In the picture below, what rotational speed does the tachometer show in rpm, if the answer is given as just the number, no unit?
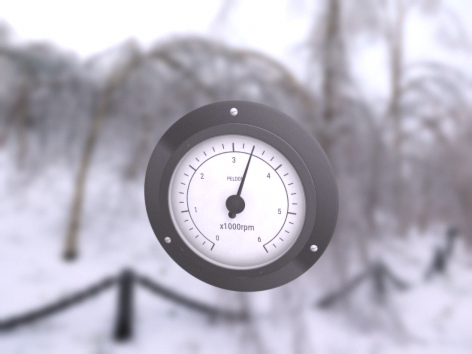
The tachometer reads 3400
